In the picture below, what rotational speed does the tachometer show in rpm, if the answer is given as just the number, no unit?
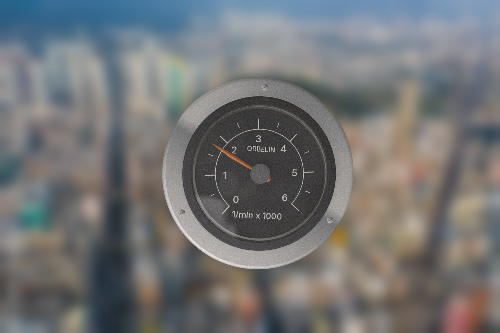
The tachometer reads 1750
